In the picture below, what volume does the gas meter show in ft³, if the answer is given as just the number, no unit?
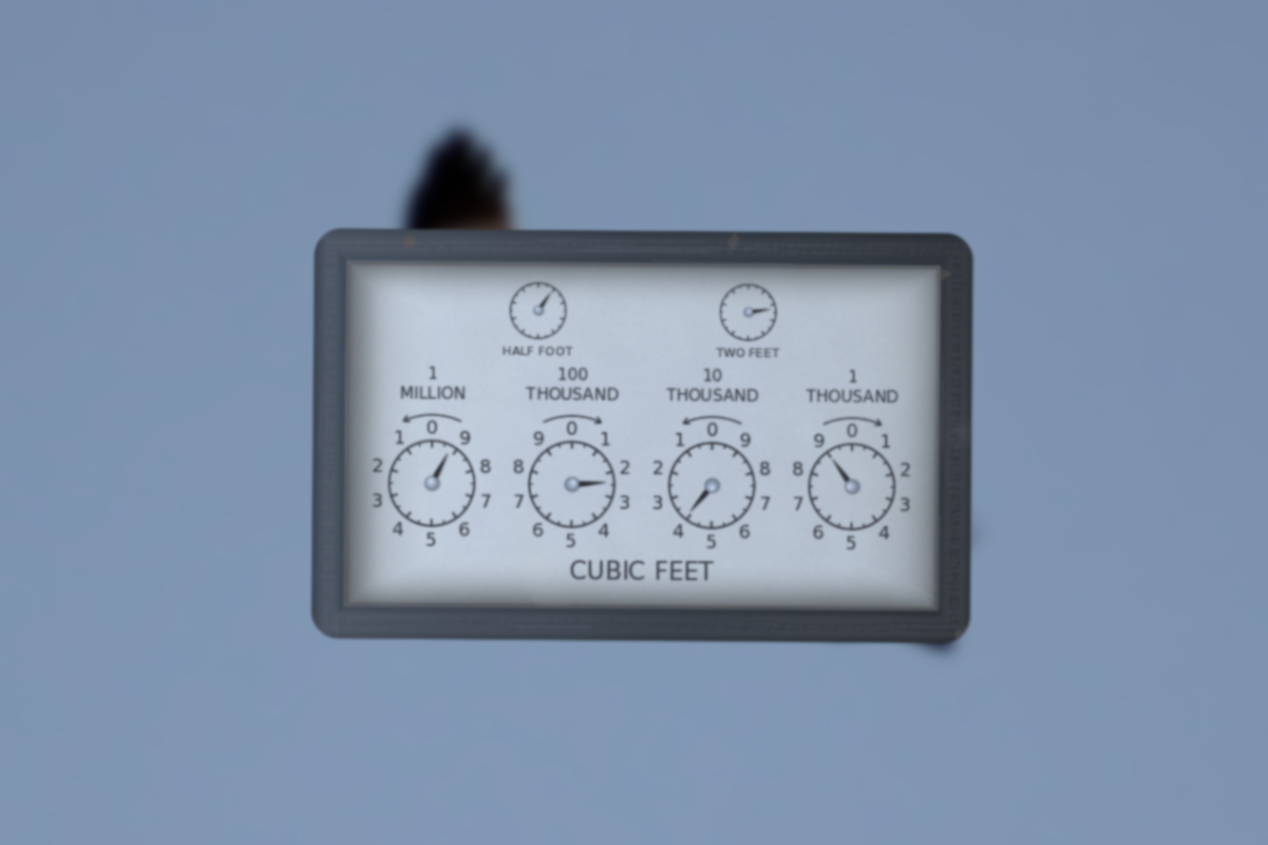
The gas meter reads 923900
